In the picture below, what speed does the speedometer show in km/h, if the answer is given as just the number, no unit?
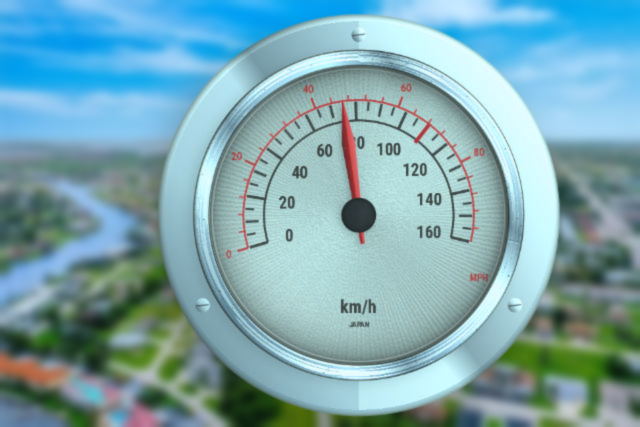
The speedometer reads 75
